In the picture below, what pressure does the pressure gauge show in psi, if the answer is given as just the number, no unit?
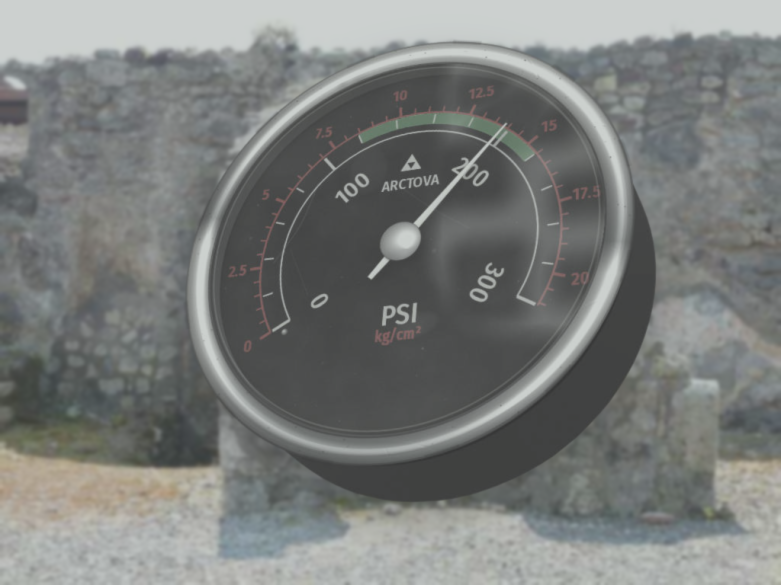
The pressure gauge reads 200
